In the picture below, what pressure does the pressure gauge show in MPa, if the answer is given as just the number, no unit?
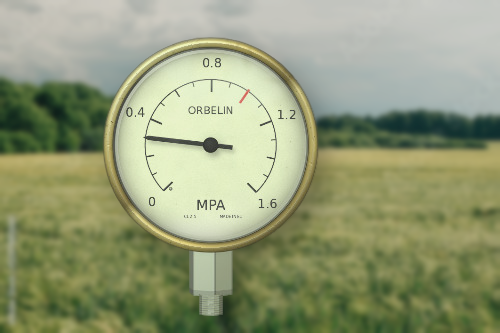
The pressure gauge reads 0.3
